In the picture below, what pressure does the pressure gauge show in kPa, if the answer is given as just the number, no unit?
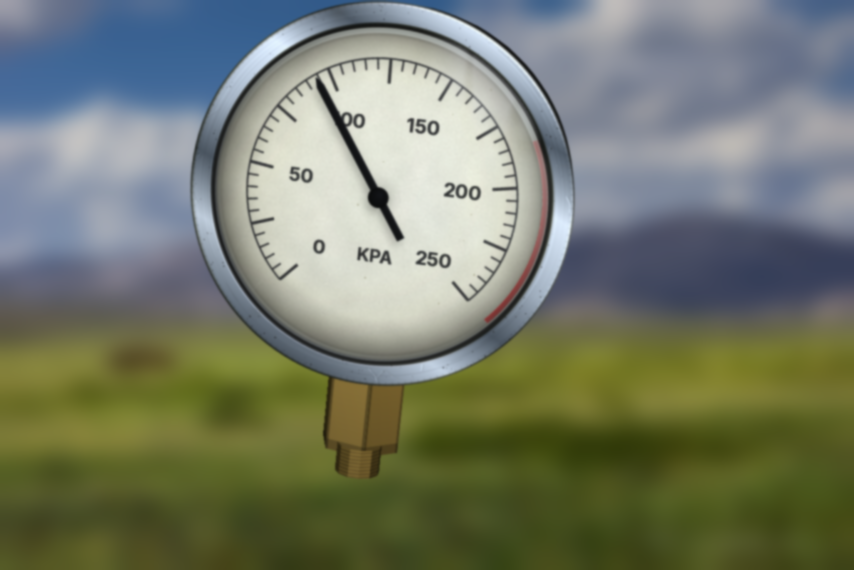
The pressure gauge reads 95
